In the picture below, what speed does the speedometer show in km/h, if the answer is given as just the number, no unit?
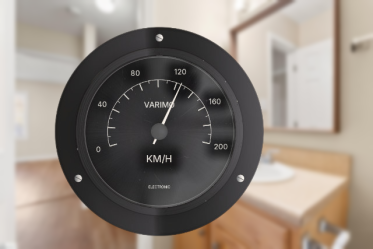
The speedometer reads 125
